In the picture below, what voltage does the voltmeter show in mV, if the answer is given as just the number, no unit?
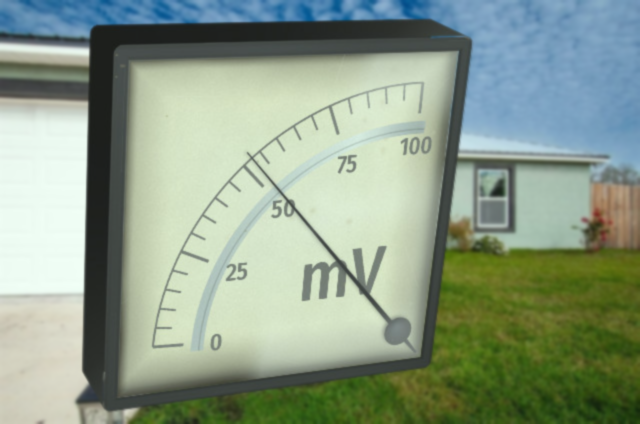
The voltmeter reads 52.5
